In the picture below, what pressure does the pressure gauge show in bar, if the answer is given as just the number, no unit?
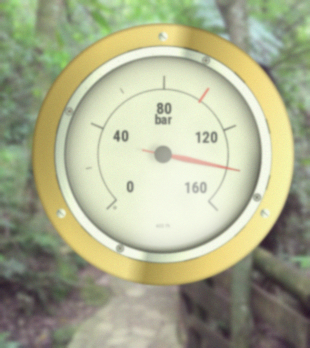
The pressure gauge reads 140
